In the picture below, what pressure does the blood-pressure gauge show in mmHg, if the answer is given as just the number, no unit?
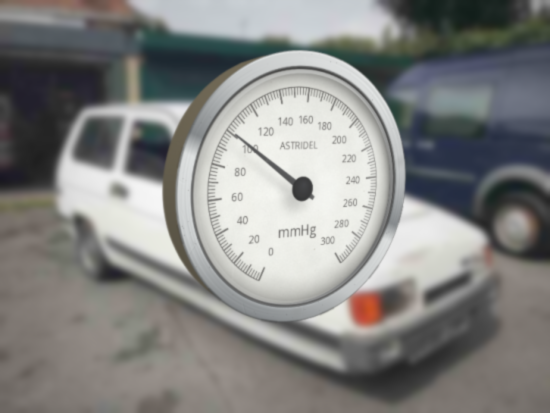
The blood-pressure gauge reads 100
